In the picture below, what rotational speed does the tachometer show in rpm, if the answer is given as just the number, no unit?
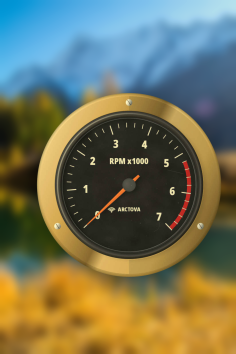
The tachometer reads 0
